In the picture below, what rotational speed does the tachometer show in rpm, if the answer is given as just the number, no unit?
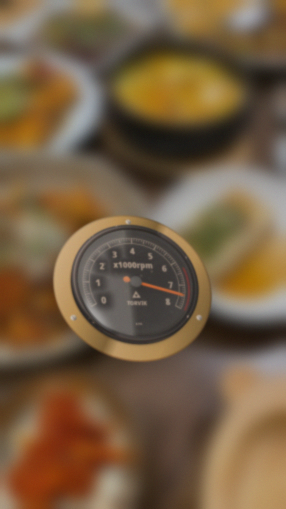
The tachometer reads 7500
